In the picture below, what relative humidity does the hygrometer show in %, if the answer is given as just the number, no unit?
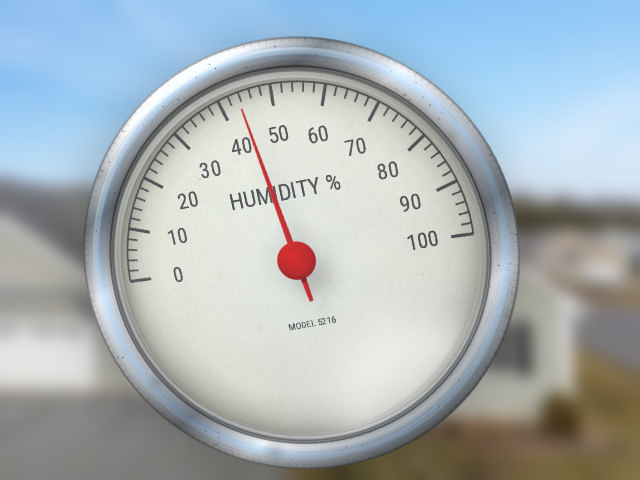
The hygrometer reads 44
